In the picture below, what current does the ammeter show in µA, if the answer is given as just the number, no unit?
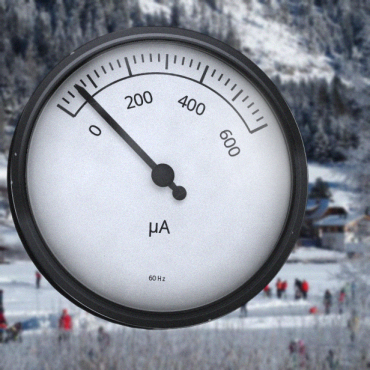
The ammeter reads 60
